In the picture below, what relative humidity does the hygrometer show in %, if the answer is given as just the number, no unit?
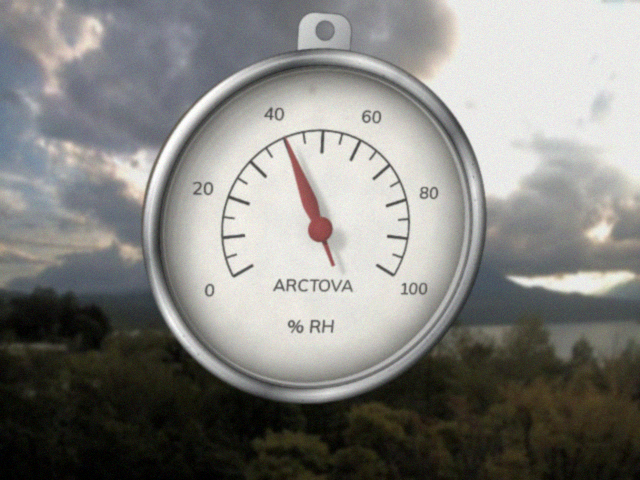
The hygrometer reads 40
